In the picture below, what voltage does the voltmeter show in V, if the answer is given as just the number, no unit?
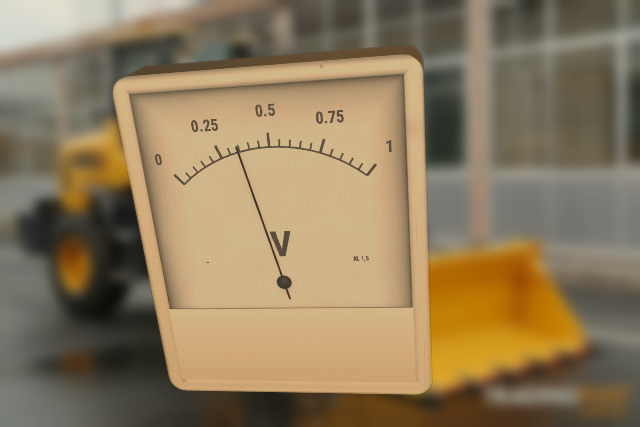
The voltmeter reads 0.35
